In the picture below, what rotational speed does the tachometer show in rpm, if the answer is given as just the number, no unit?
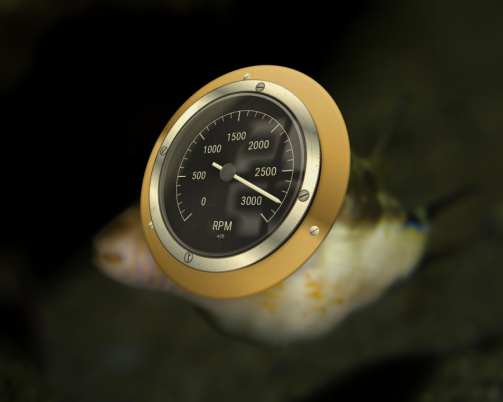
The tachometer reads 2800
